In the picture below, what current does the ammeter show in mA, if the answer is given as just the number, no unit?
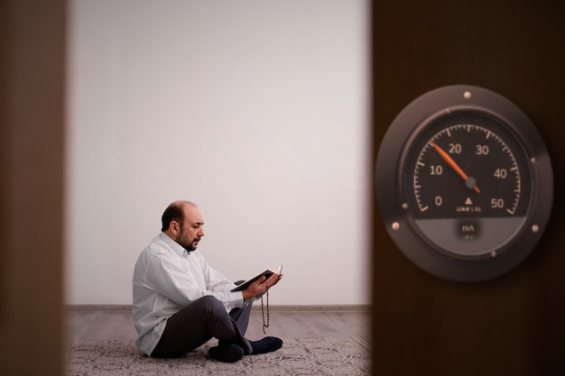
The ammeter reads 15
